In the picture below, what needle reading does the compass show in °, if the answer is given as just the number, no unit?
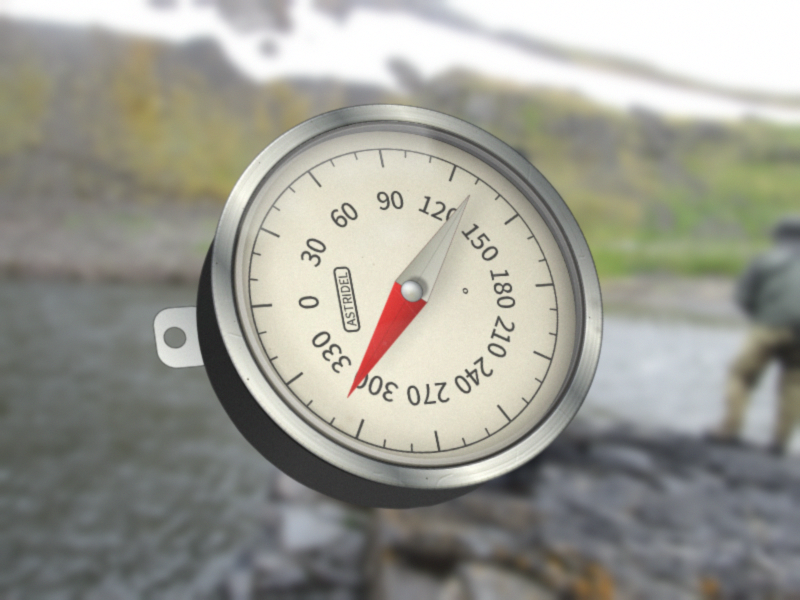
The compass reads 310
